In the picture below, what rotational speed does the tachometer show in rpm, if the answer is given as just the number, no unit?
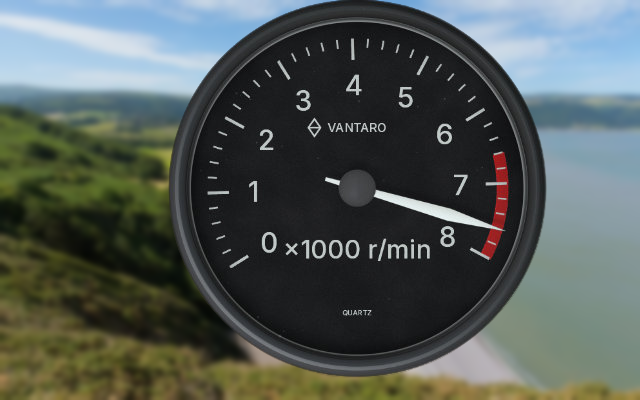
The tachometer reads 7600
